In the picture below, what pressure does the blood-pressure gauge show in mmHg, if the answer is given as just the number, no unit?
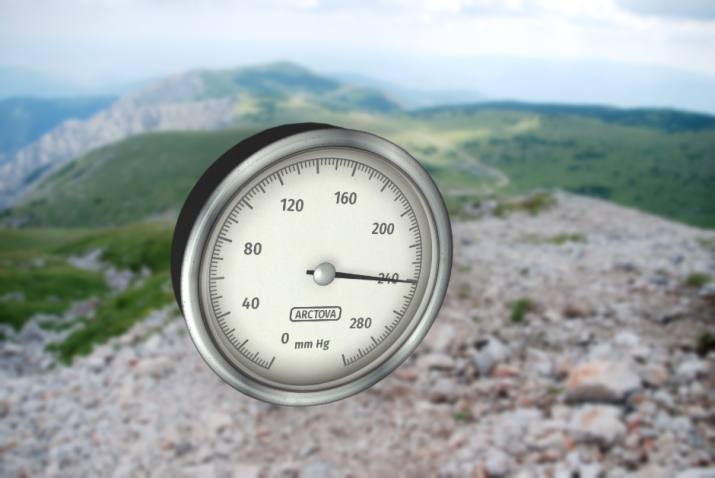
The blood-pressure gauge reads 240
